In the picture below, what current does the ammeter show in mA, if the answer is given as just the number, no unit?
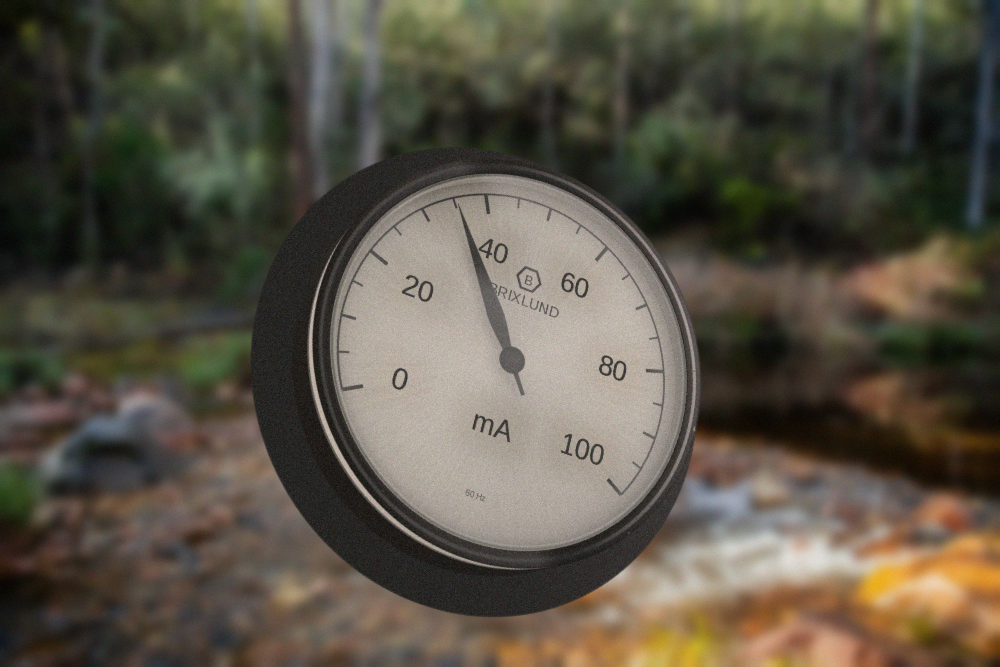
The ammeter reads 35
